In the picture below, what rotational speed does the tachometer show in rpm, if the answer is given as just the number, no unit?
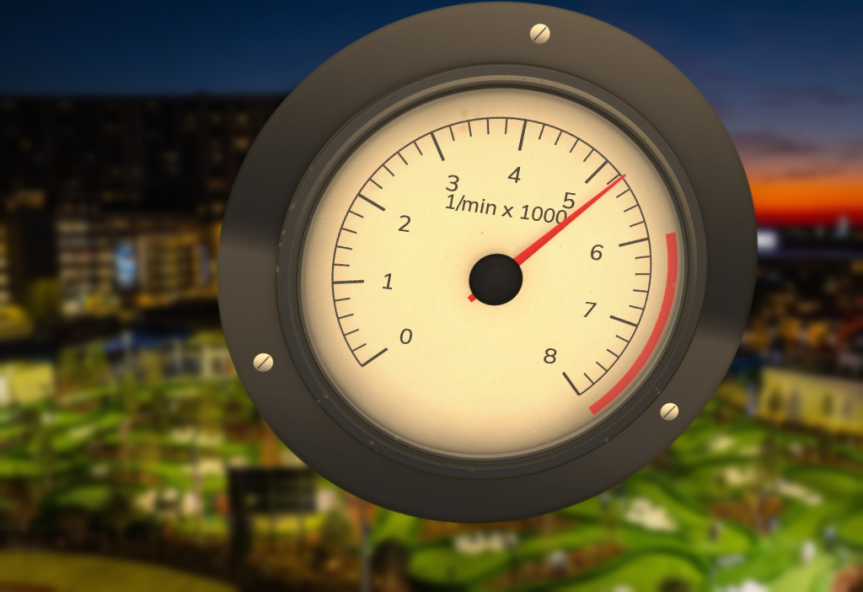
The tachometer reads 5200
